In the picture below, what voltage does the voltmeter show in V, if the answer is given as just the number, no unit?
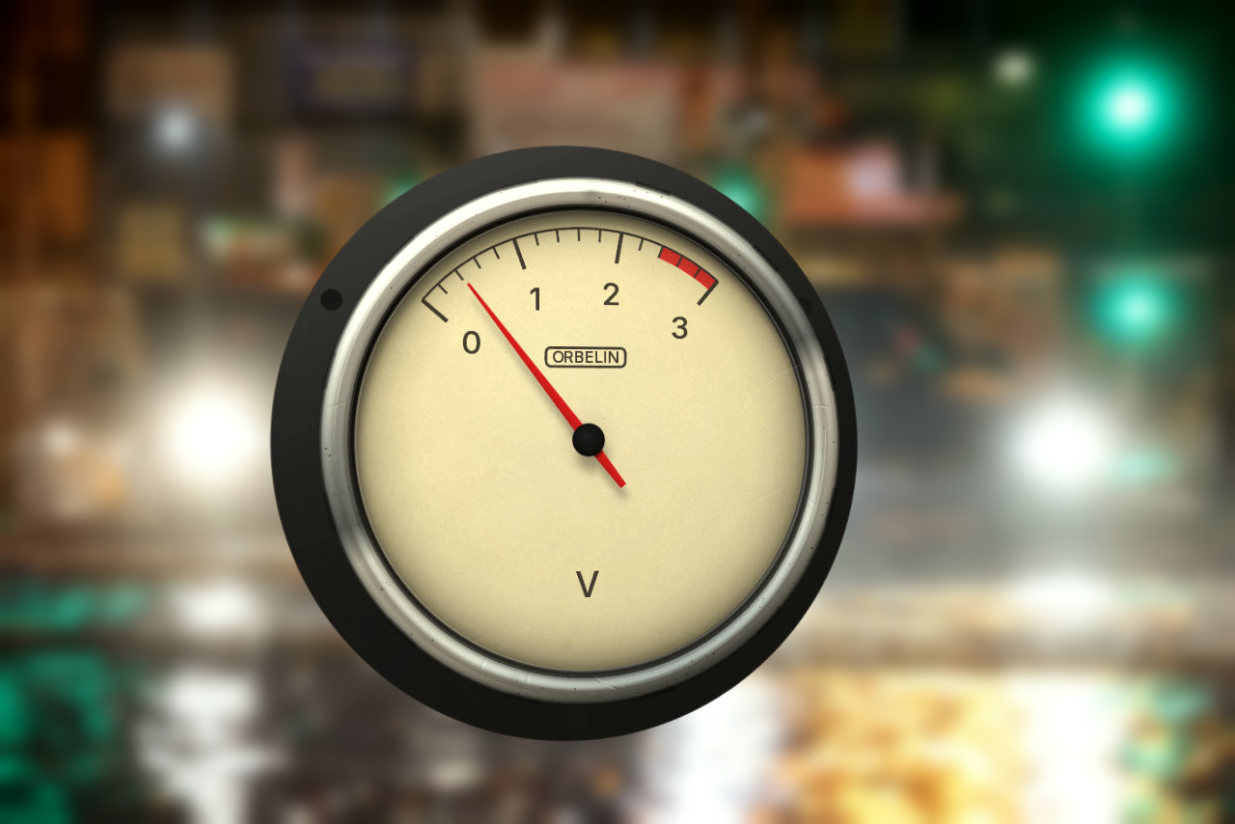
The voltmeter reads 0.4
